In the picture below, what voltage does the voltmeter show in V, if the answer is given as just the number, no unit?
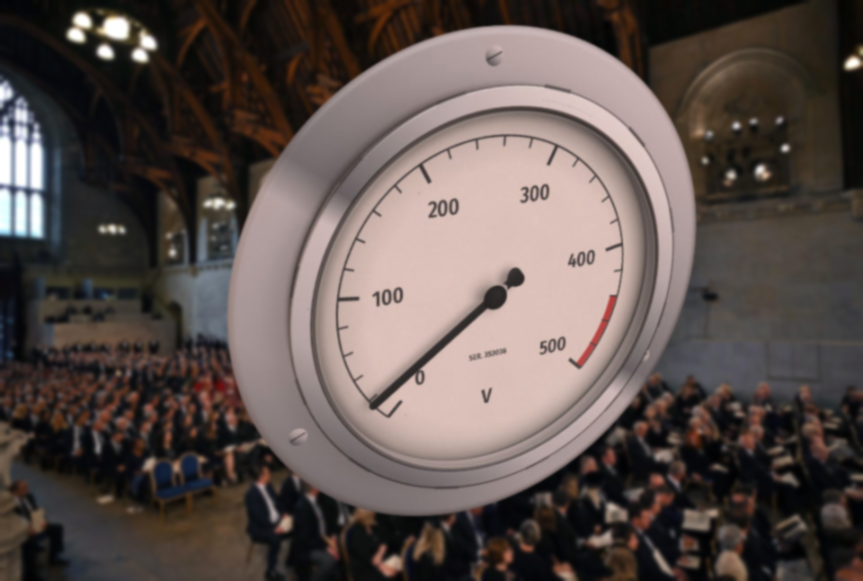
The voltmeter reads 20
